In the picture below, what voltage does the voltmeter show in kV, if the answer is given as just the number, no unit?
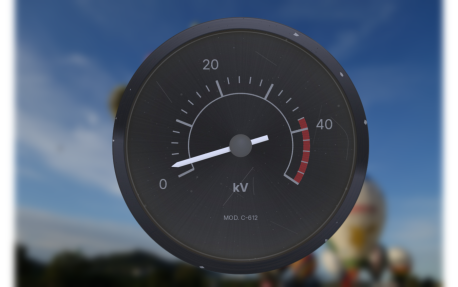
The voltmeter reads 2
